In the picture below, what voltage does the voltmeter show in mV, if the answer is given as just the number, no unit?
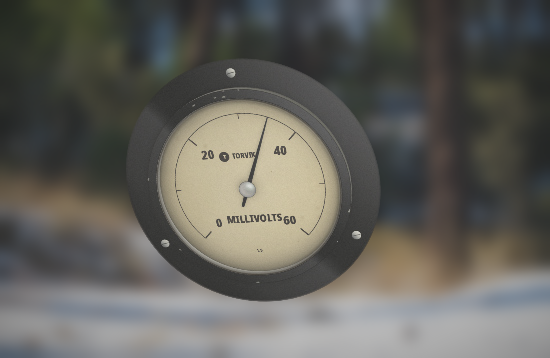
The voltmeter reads 35
